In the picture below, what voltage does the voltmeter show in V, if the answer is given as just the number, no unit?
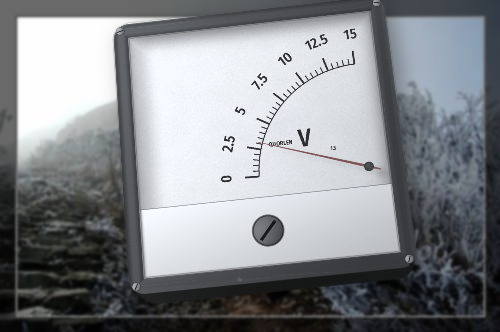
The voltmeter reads 3
